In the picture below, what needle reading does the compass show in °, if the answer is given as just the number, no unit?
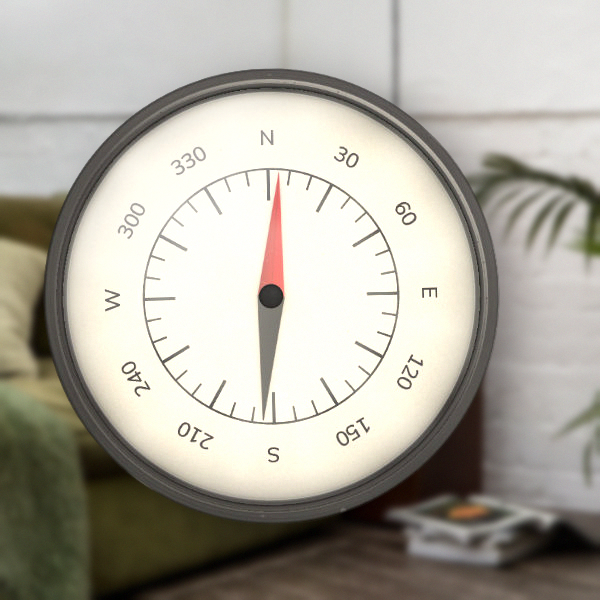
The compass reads 5
